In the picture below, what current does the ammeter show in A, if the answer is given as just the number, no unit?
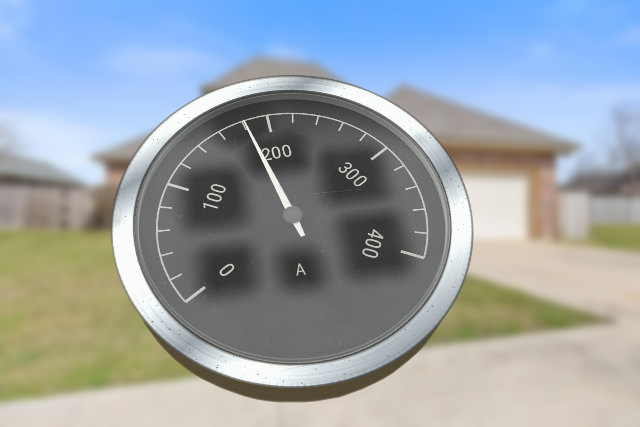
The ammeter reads 180
